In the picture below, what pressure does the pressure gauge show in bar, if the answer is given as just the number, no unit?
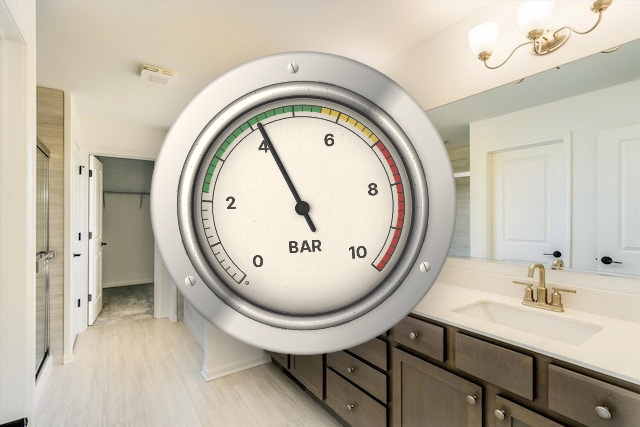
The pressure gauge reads 4.2
